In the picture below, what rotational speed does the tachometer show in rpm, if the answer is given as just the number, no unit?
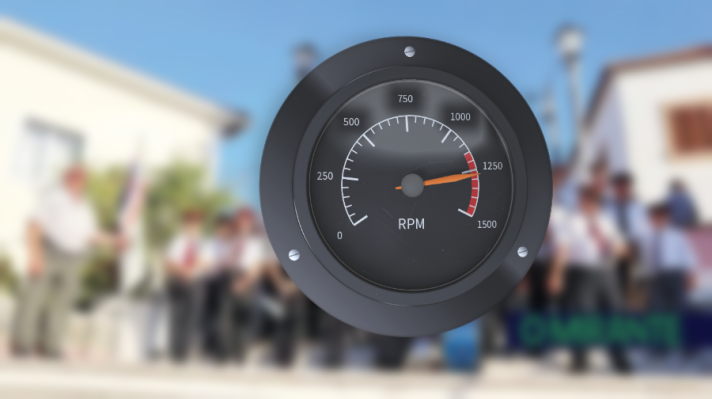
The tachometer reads 1275
